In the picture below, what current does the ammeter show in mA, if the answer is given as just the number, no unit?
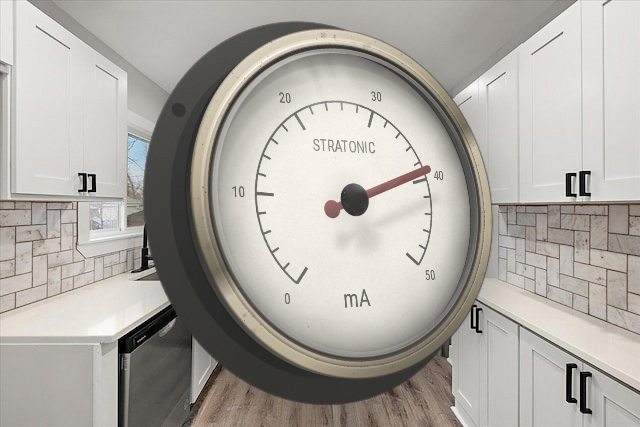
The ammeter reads 39
